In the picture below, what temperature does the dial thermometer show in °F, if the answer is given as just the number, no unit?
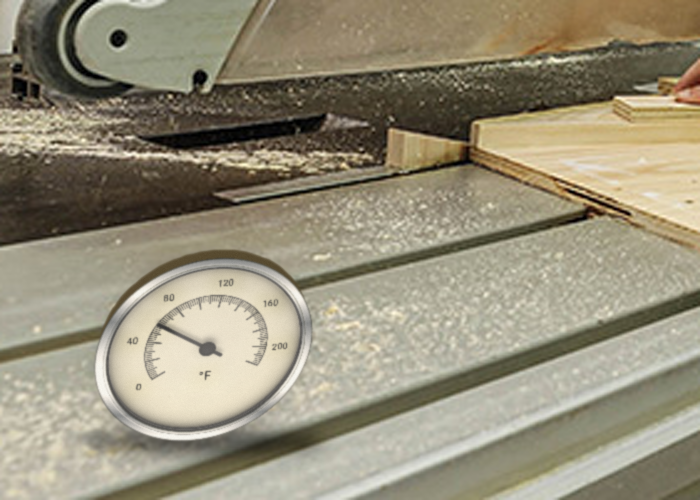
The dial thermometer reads 60
